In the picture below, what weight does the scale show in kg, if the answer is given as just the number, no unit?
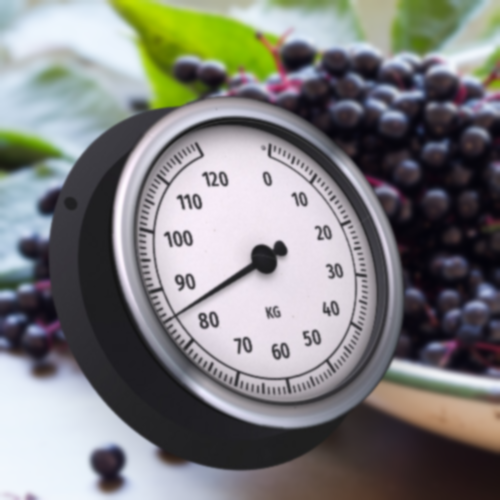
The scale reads 85
